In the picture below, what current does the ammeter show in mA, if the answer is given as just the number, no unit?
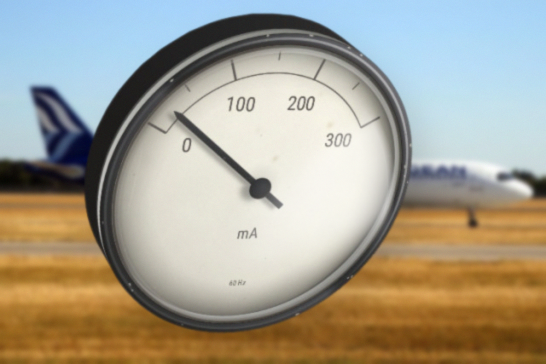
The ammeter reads 25
